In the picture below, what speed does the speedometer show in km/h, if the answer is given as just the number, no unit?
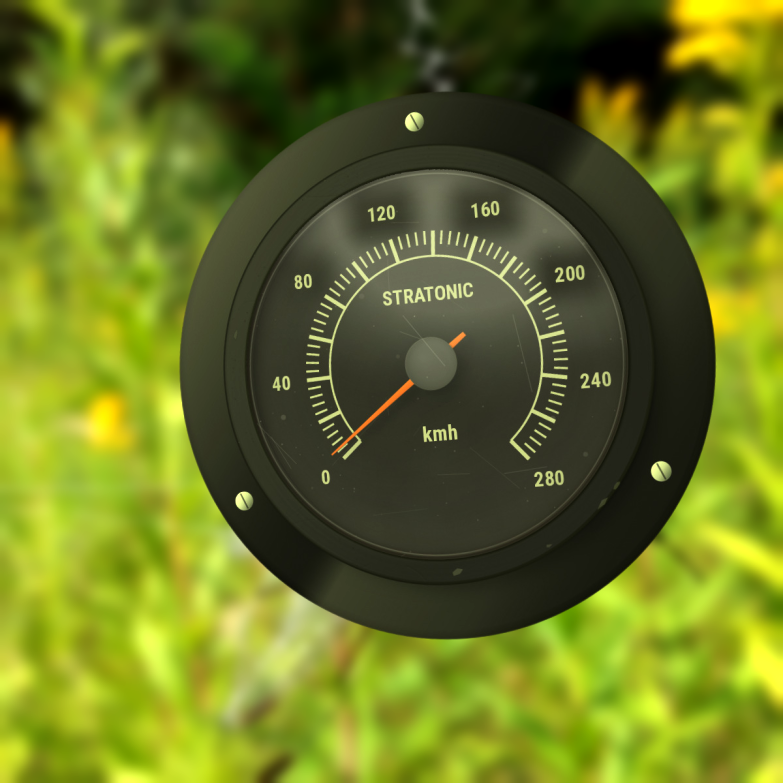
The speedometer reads 4
